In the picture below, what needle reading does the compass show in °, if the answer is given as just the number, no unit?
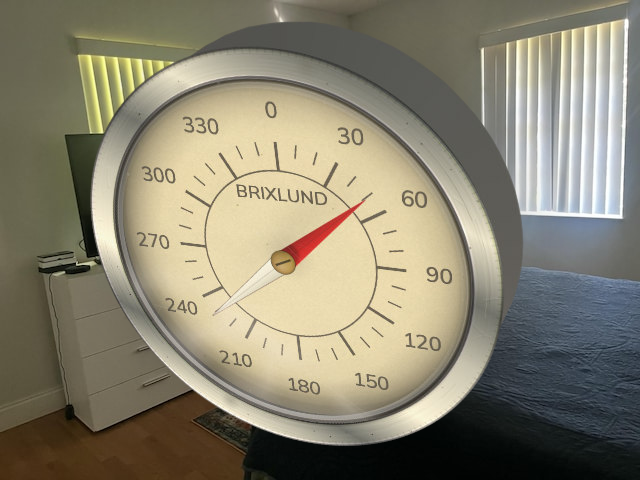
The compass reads 50
